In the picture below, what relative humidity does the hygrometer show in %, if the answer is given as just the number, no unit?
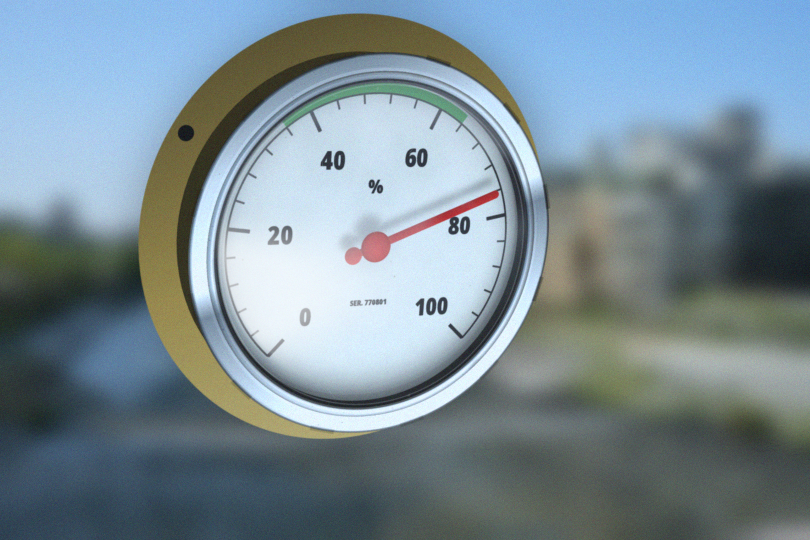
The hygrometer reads 76
